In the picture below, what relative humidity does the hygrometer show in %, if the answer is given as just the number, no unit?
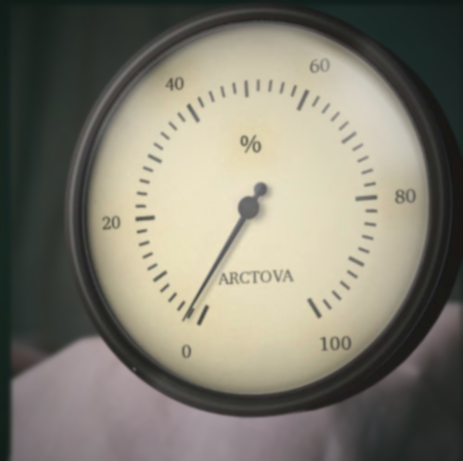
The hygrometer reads 2
